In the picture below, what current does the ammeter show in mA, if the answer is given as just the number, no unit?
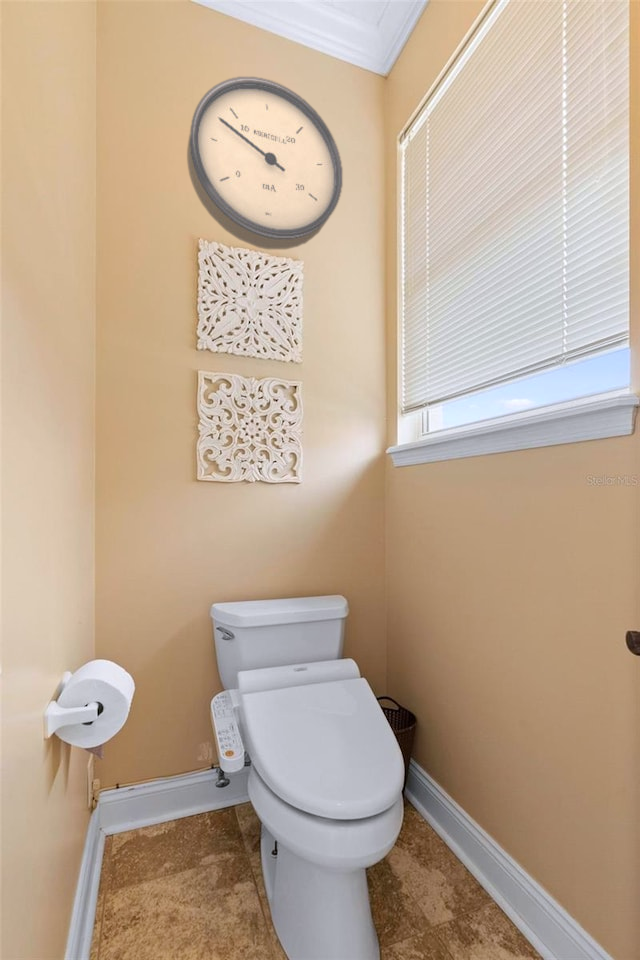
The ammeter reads 7.5
